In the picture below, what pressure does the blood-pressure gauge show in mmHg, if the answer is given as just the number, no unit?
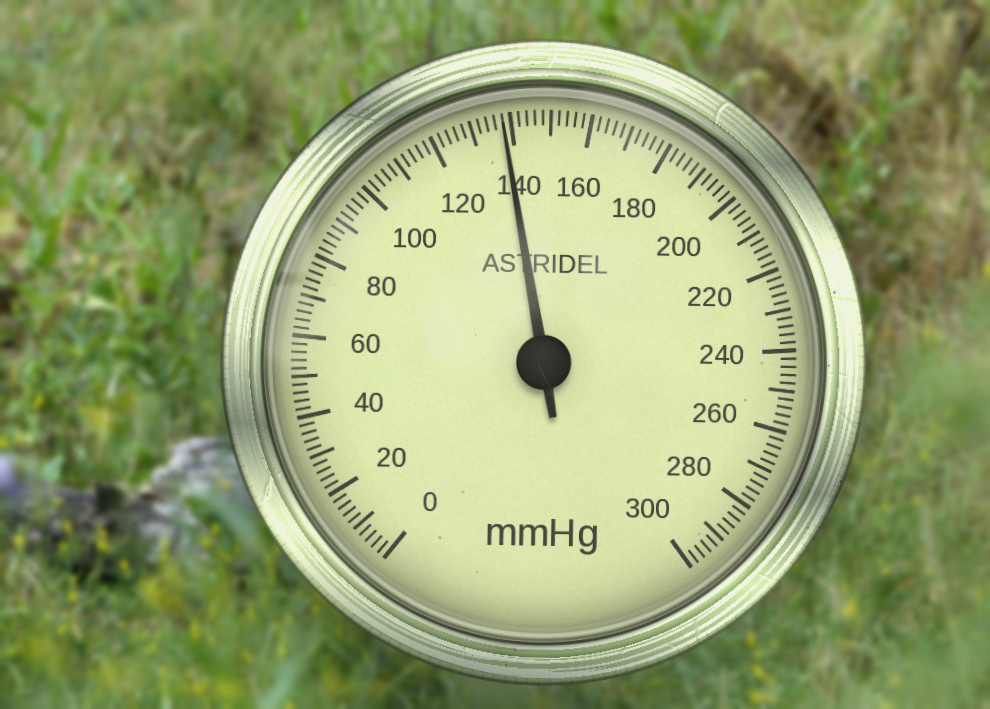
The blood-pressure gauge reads 138
